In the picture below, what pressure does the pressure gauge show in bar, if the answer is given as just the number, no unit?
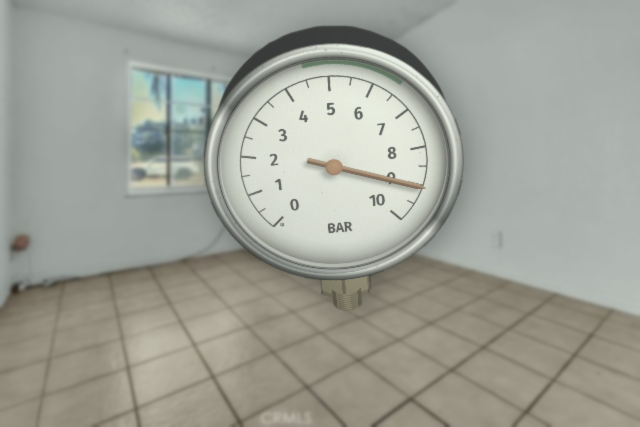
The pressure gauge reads 9
